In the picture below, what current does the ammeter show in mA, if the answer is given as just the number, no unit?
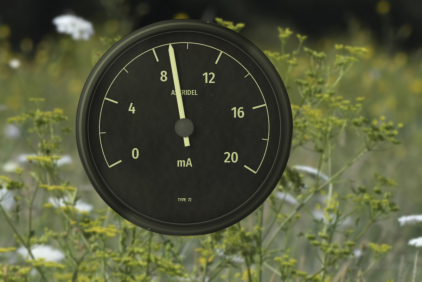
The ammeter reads 9
